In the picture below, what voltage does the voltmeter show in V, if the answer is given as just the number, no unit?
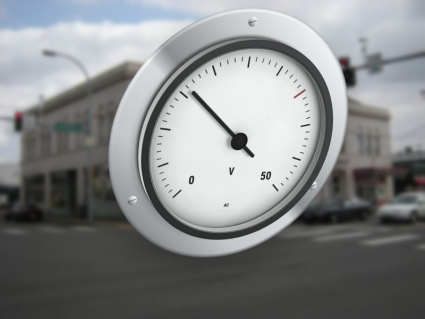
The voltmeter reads 16
